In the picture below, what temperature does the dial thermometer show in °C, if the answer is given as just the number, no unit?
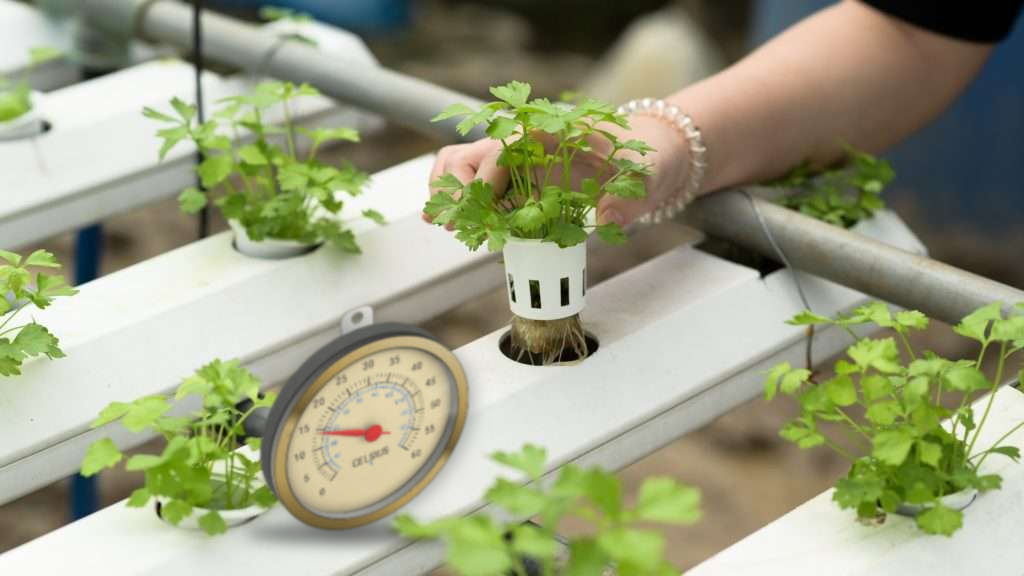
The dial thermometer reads 15
